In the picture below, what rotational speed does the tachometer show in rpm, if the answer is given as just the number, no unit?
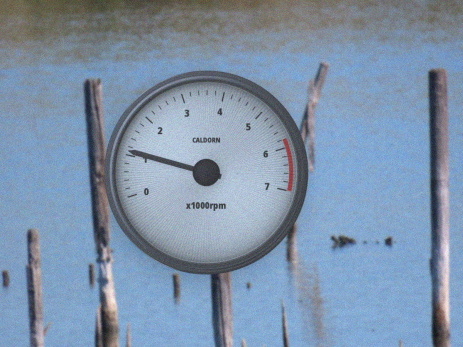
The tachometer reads 1100
